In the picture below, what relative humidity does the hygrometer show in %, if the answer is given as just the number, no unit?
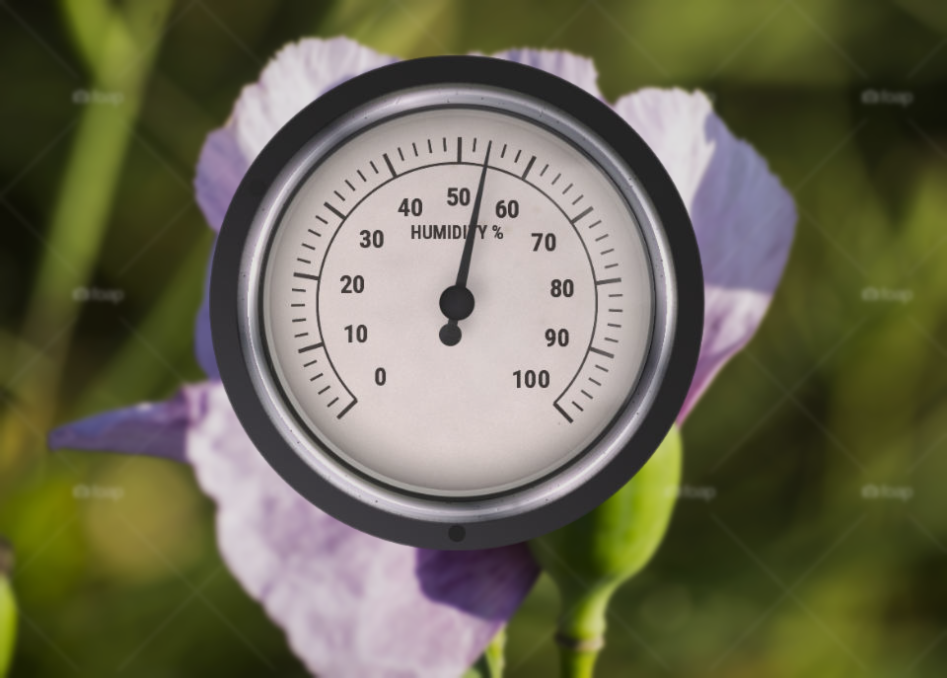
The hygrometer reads 54
